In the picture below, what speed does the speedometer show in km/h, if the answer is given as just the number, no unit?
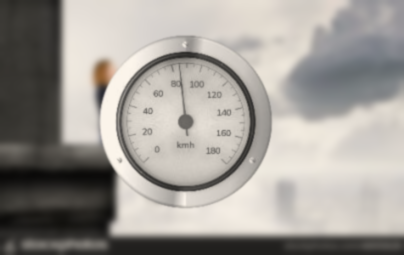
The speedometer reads 85
